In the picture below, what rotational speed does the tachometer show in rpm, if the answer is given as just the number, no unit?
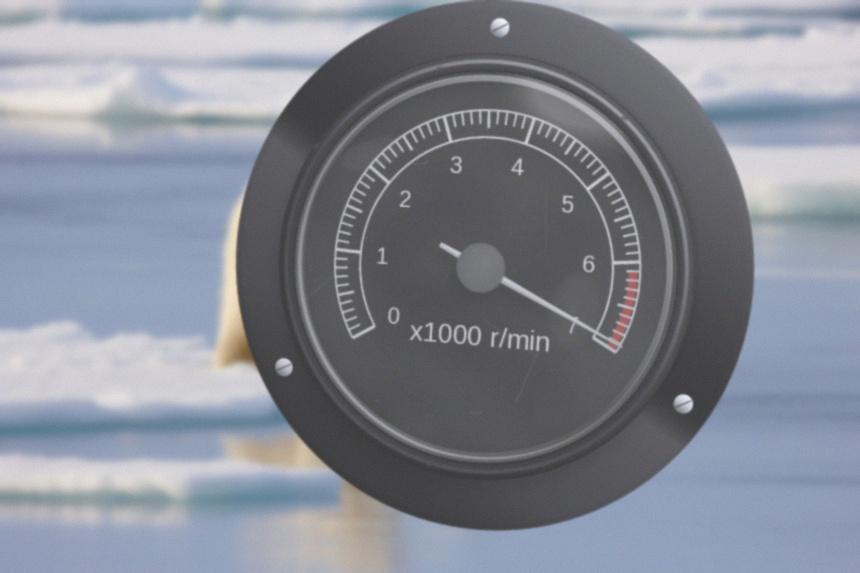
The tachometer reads 6900
